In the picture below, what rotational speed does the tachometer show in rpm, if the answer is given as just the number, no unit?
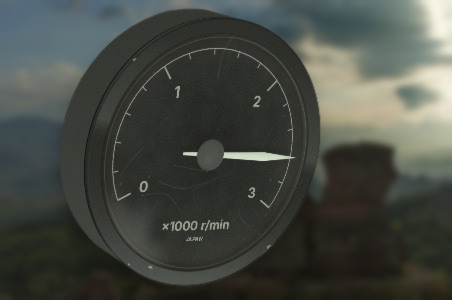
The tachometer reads 2600
